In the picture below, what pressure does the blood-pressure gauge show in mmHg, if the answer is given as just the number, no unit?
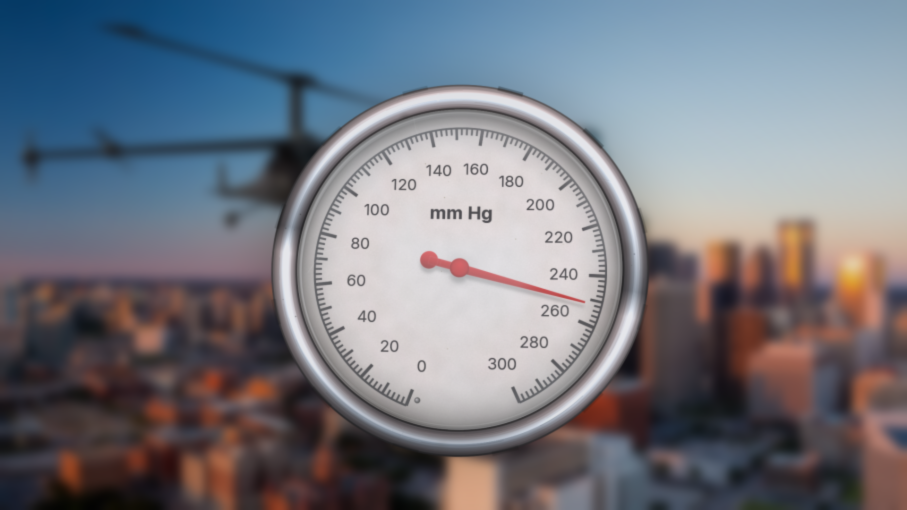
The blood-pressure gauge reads 252
